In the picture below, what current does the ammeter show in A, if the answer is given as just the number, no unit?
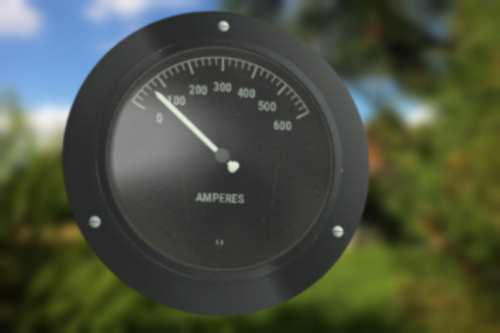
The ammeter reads 60
